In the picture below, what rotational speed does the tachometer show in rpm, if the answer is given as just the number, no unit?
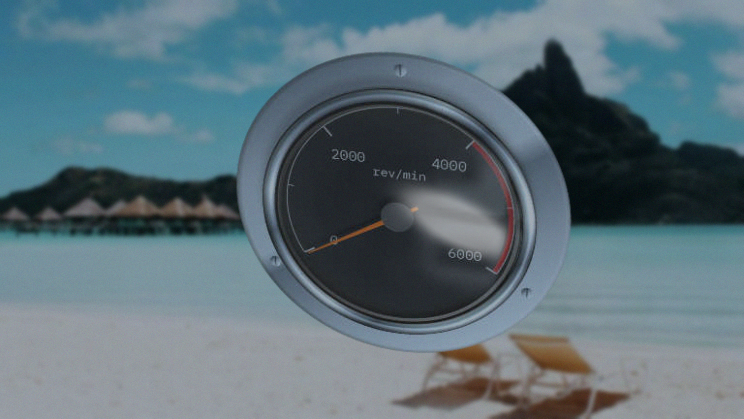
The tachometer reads 0
